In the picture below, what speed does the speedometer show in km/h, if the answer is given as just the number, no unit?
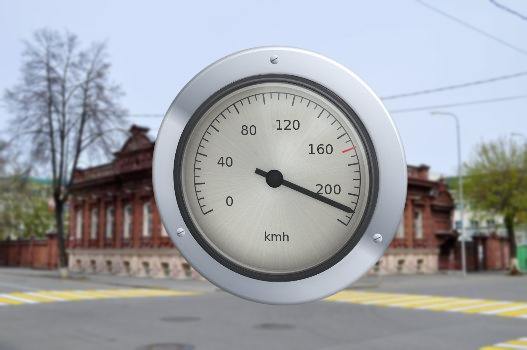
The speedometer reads 210
